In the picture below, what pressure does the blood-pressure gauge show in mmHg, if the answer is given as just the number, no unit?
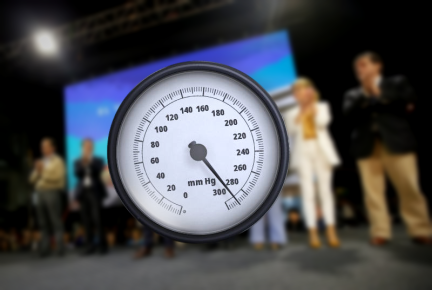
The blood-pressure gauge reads 290
